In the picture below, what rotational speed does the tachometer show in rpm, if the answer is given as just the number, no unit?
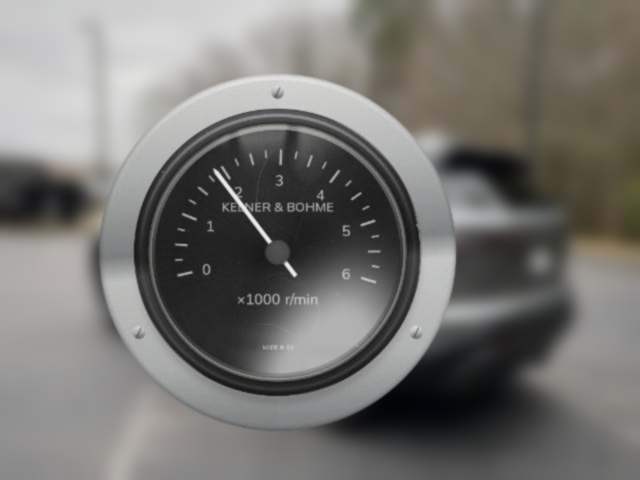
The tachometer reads 1875
